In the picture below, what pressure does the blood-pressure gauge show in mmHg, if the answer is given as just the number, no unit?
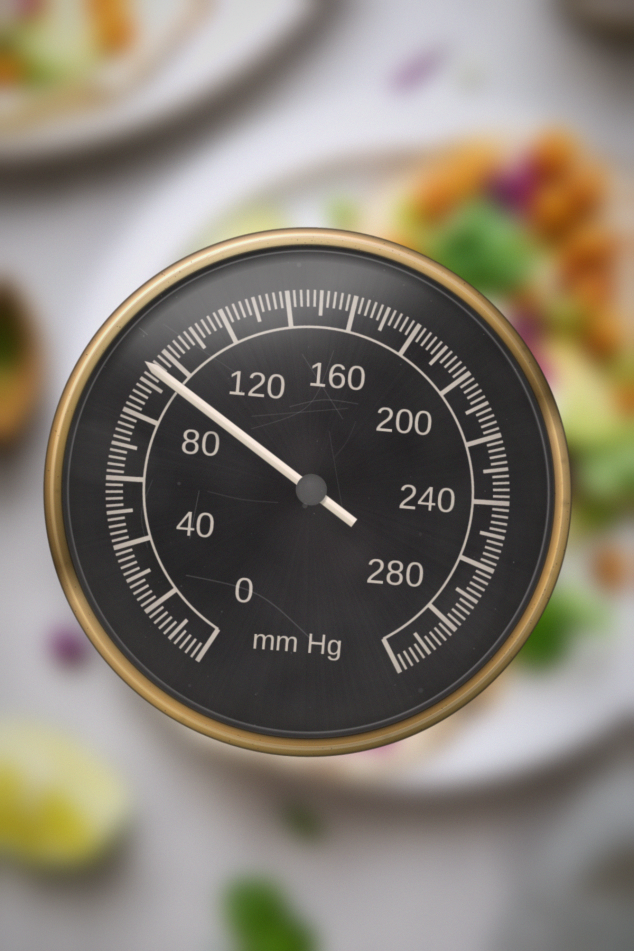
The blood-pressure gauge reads 94
